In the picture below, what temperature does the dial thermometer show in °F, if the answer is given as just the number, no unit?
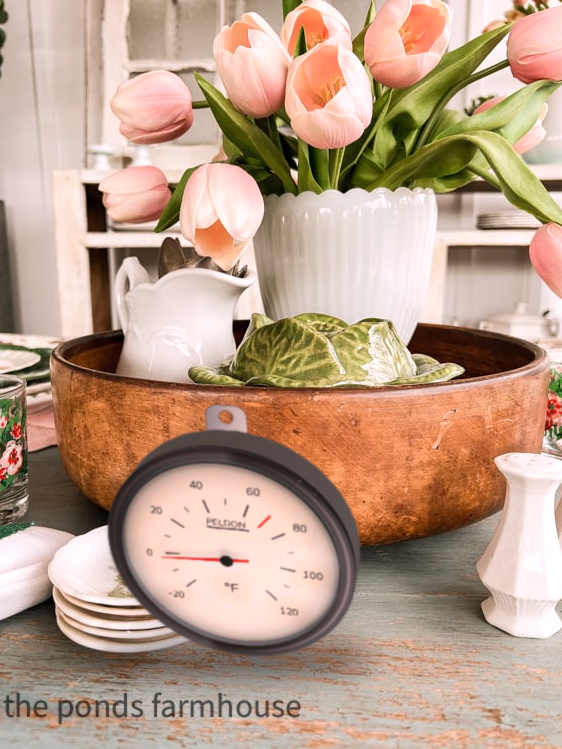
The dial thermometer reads 0
